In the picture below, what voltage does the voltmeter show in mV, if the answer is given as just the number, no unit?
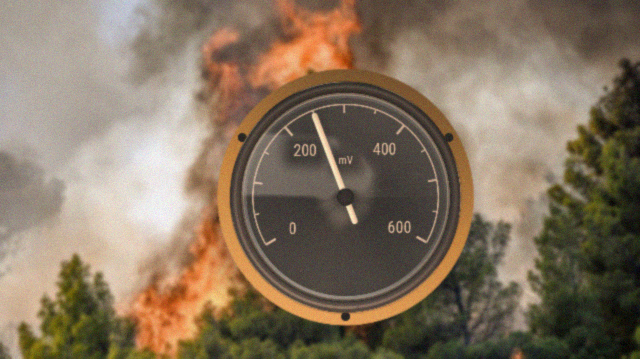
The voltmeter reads 250
